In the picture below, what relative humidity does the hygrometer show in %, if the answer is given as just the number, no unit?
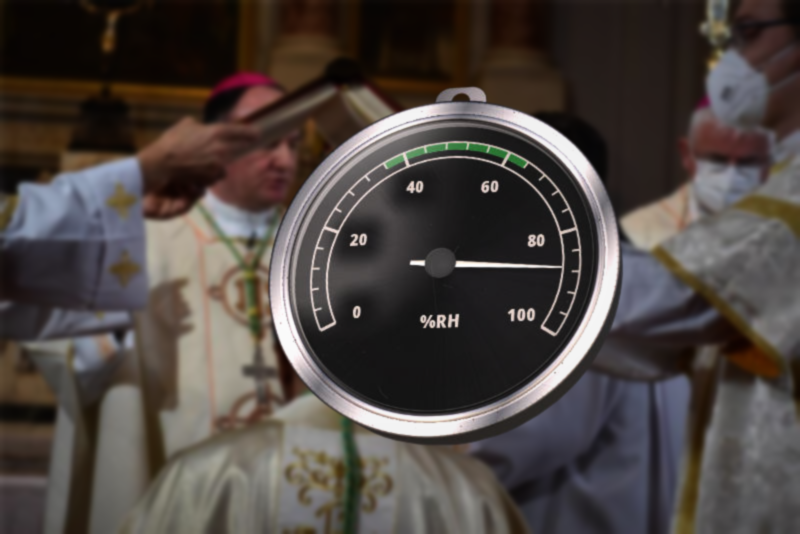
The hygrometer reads 88
